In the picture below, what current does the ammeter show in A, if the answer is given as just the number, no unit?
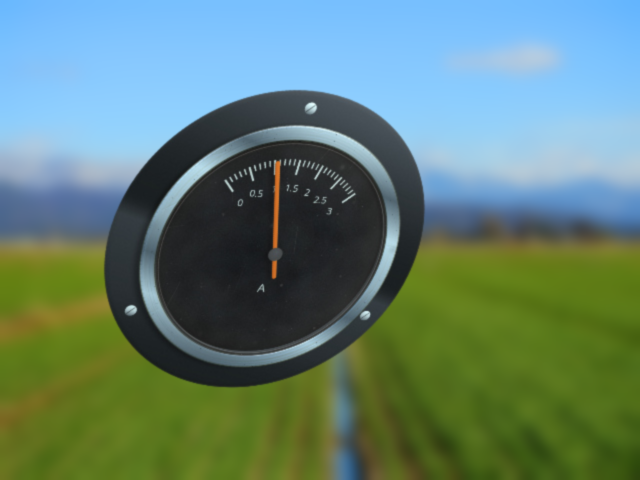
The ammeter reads 1
